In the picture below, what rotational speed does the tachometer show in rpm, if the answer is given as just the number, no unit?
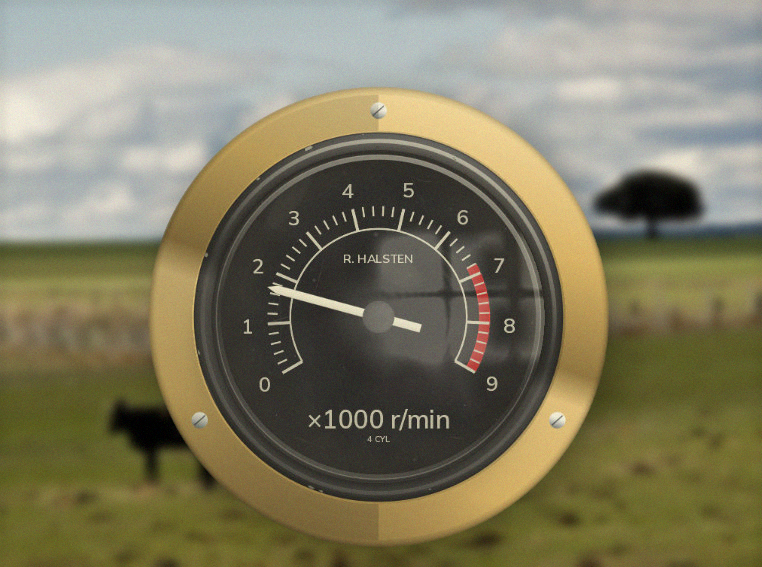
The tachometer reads 1700
